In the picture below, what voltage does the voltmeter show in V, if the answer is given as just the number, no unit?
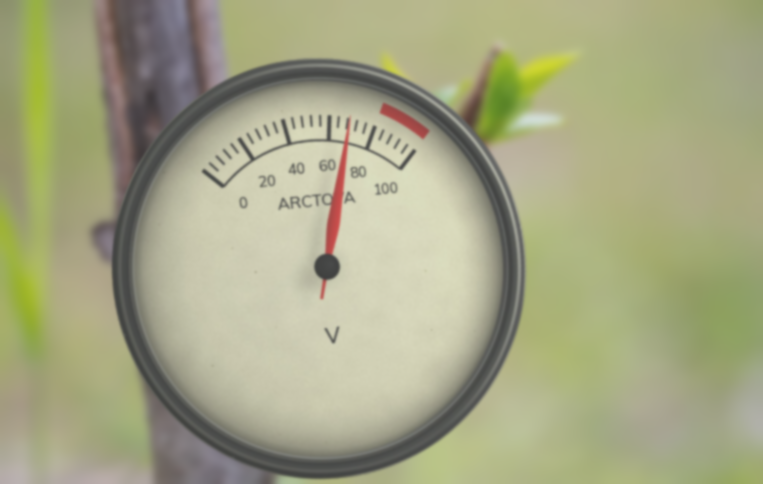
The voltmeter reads 68
